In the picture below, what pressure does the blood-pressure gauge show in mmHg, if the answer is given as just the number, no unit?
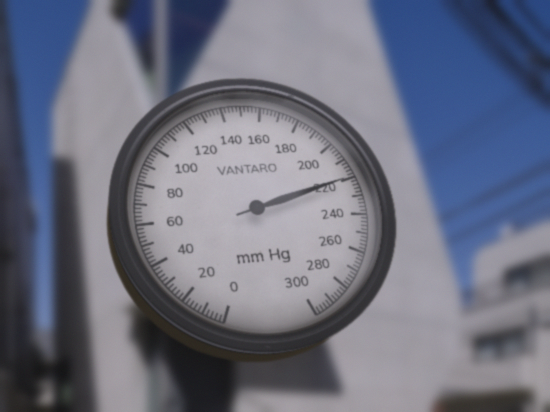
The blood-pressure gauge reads 220
